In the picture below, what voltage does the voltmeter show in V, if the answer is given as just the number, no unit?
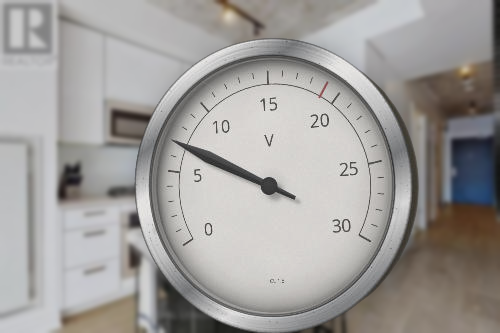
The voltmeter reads 7
